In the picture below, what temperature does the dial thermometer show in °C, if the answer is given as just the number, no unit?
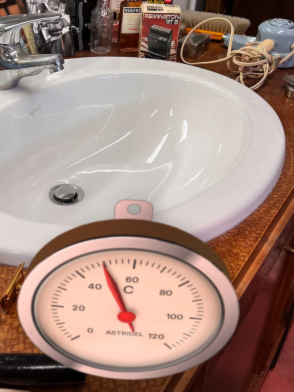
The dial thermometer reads 50
